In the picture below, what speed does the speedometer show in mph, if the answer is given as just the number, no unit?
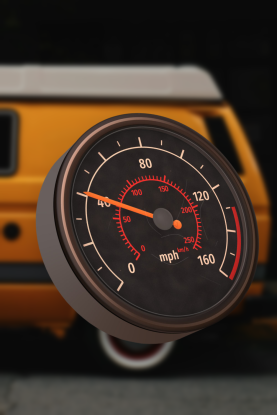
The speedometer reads 40
